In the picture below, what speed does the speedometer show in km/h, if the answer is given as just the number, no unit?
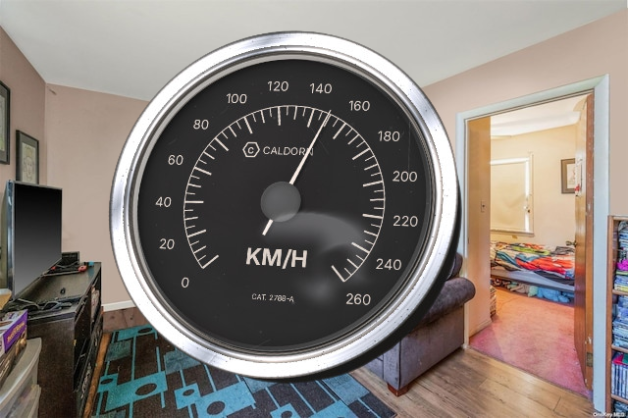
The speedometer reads 150
